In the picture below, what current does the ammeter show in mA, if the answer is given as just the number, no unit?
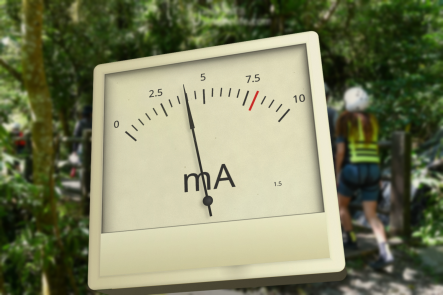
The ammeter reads 4
